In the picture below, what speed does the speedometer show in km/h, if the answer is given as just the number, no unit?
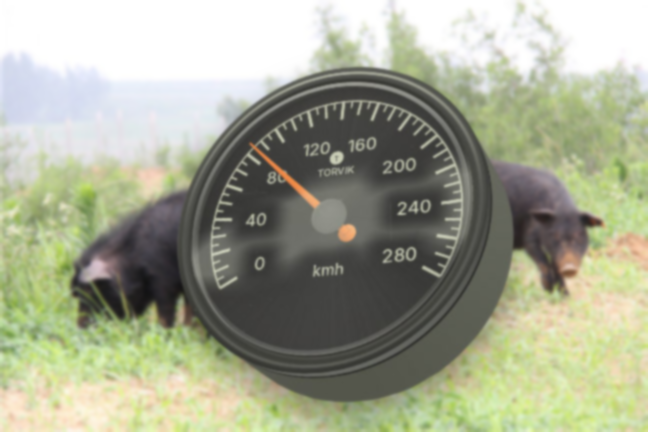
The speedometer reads 85
